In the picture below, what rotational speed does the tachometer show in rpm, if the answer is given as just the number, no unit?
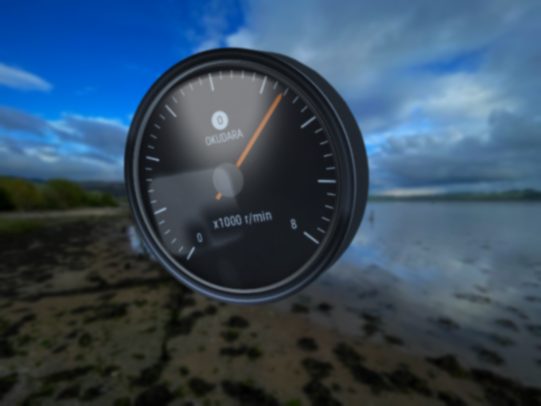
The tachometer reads 5400
